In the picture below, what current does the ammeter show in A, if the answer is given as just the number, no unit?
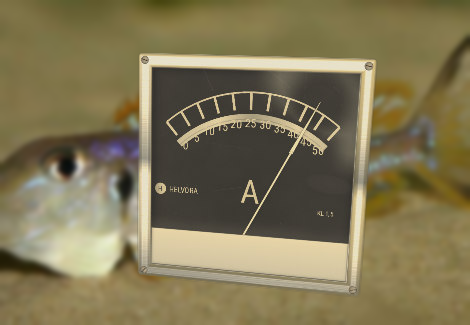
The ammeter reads 42.5
